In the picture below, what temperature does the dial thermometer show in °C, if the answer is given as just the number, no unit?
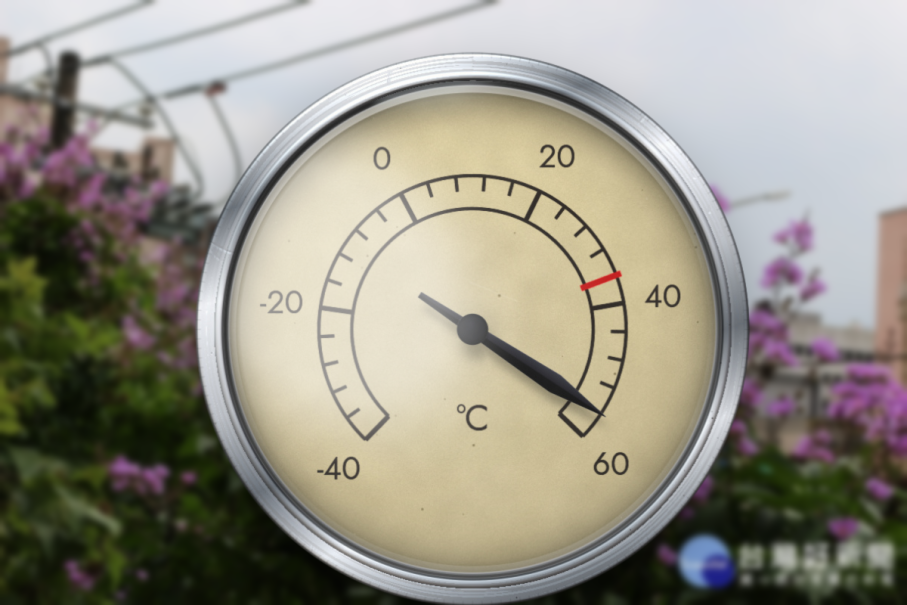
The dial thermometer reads 56
